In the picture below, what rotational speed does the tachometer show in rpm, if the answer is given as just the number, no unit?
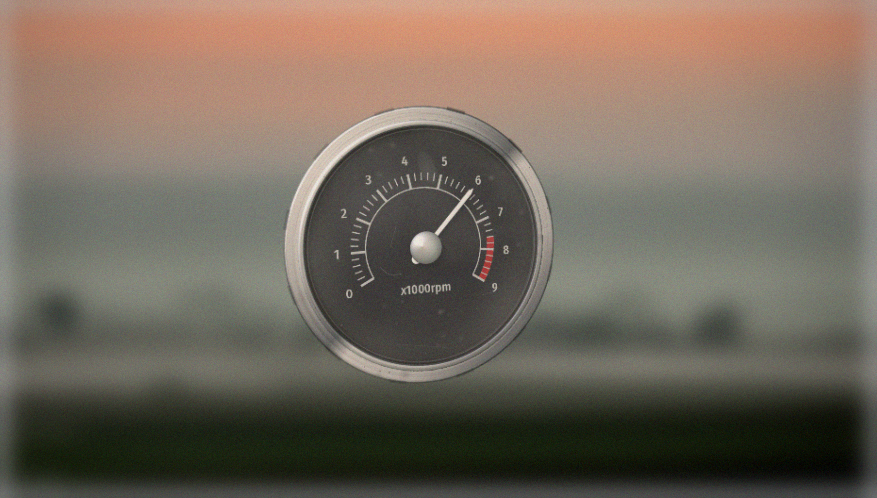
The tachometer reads 6000
